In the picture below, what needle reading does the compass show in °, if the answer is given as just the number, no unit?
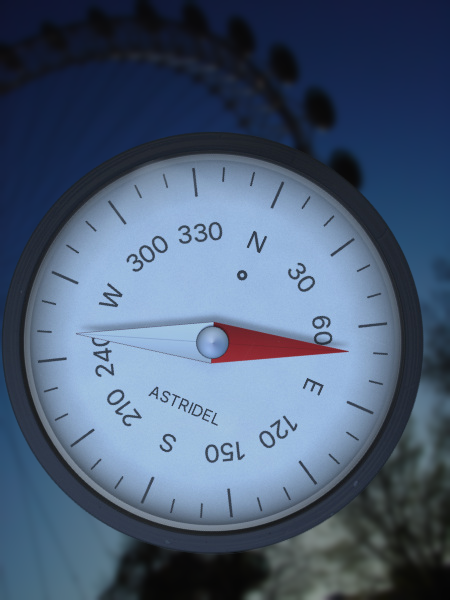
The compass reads 70
